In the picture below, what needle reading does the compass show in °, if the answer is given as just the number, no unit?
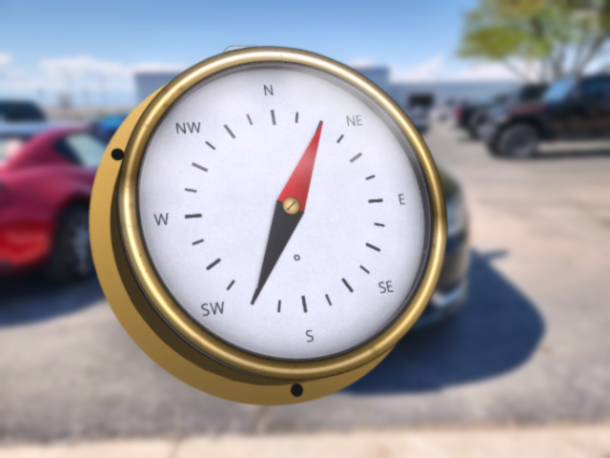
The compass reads 30
